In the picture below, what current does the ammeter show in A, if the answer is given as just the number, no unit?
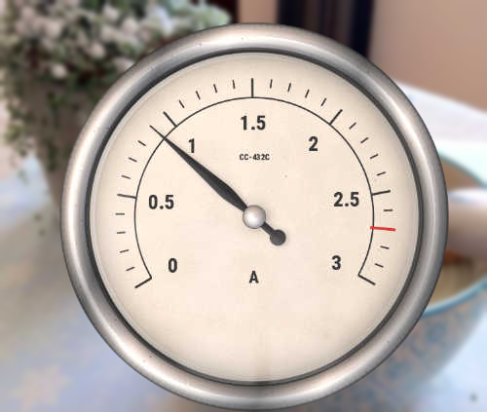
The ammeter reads 0.9
